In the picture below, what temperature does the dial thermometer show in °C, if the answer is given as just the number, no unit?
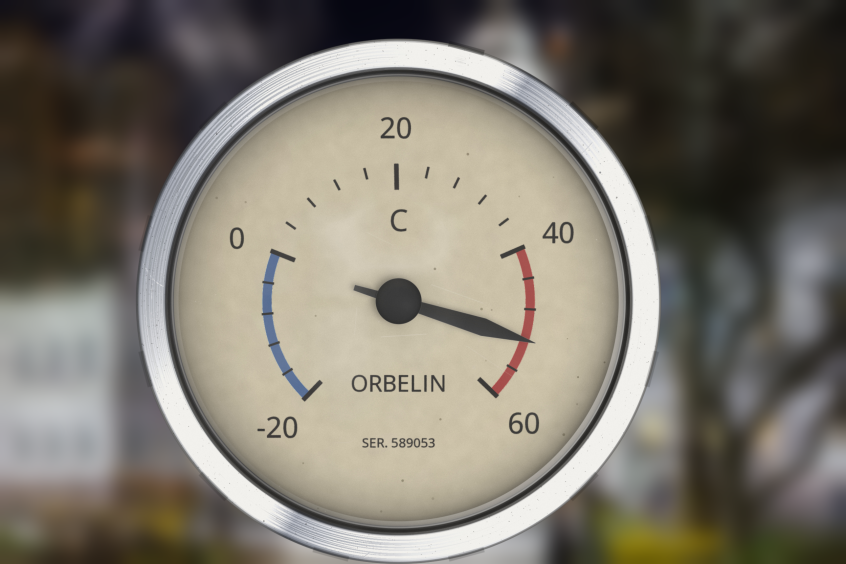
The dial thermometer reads 52
